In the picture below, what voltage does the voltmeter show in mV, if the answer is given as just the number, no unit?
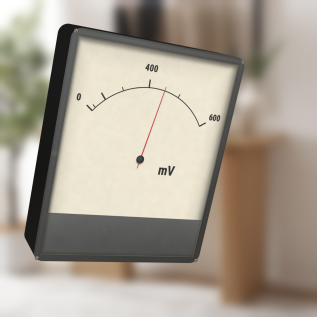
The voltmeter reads 450
